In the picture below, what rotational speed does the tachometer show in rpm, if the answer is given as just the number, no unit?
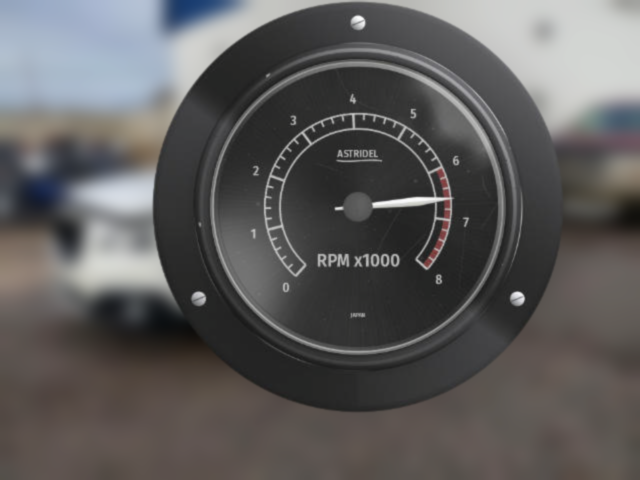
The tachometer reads 6600
